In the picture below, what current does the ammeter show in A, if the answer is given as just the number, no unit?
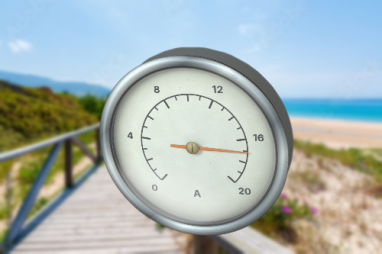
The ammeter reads 17
